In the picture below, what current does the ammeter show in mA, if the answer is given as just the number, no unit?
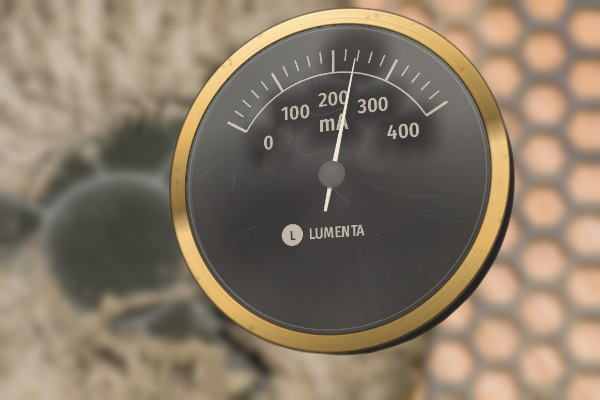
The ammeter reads 240
